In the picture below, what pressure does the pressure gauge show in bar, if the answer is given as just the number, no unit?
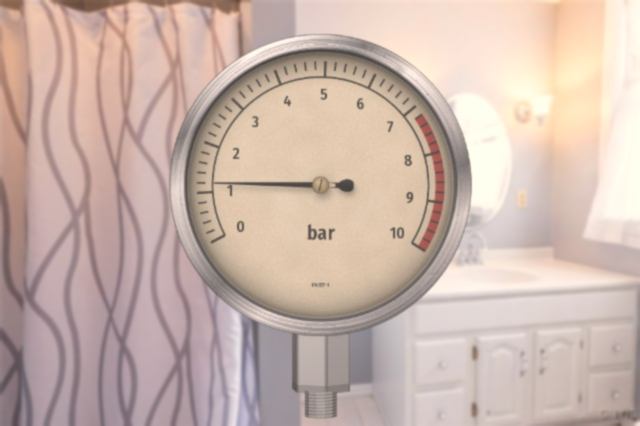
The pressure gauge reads 1.2
